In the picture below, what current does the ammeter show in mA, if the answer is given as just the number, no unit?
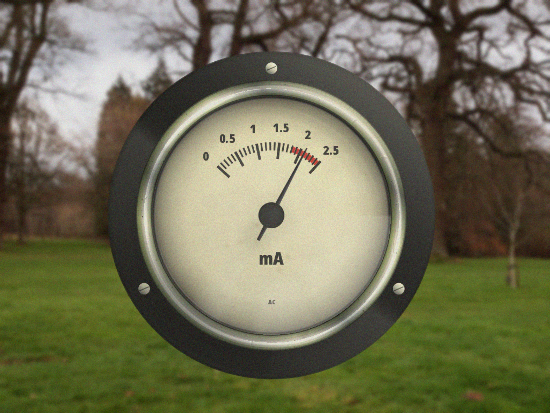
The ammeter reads 2.1
